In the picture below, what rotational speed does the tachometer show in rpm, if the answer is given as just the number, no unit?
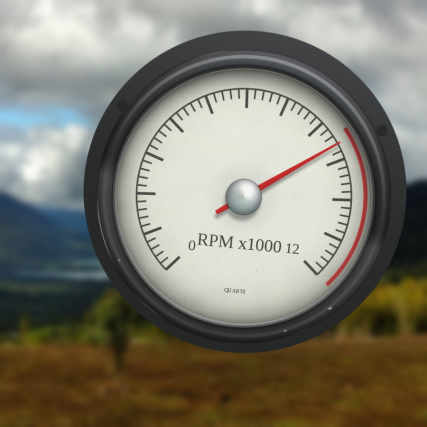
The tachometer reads 8600
